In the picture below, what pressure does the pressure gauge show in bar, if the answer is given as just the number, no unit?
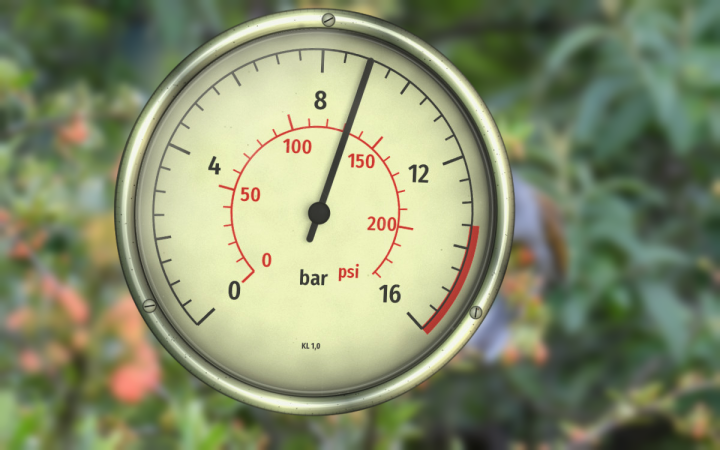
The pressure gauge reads 9
